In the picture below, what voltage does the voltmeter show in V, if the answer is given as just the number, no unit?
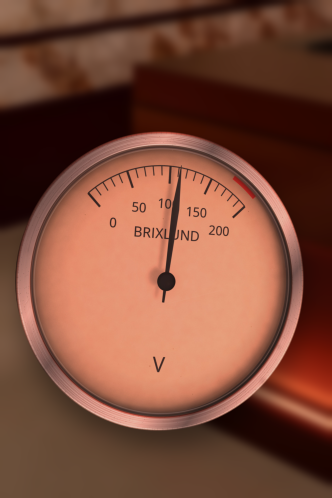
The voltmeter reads 110
